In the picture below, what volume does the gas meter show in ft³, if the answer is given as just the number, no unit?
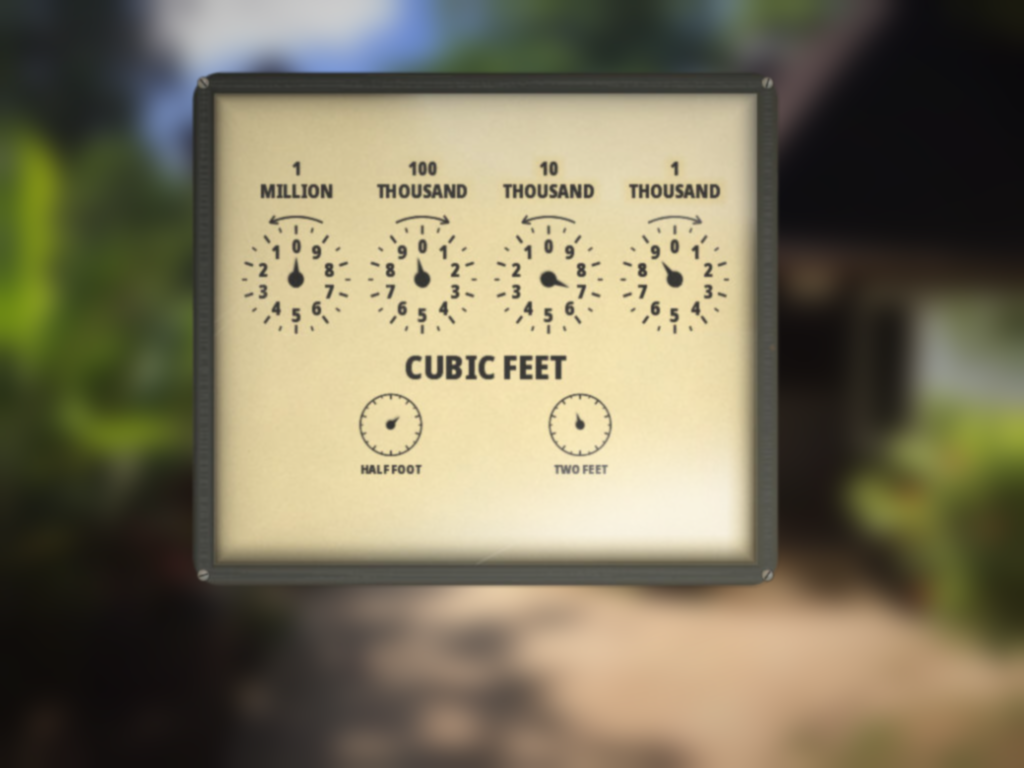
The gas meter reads 996900
